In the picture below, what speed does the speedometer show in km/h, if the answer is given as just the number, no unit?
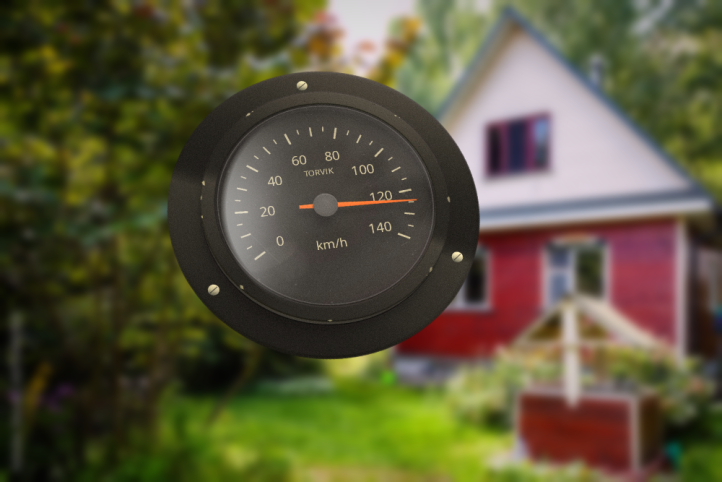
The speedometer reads 125
